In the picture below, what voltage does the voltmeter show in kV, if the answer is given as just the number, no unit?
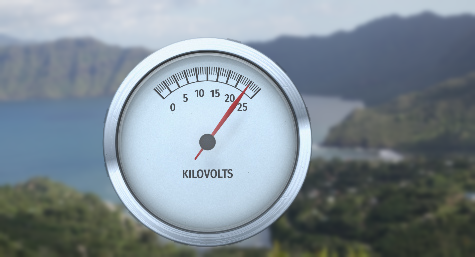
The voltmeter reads 22.5
